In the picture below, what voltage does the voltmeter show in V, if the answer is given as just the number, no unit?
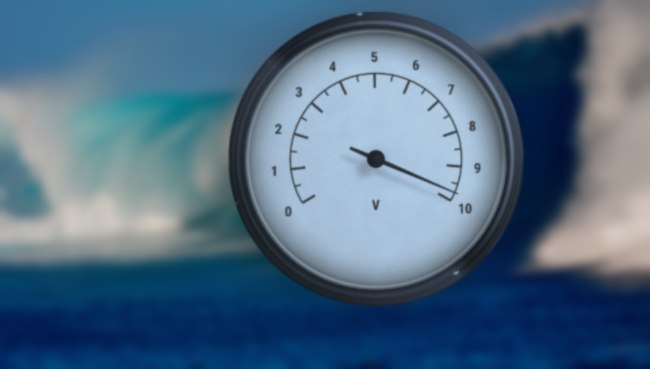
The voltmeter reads 9.75
